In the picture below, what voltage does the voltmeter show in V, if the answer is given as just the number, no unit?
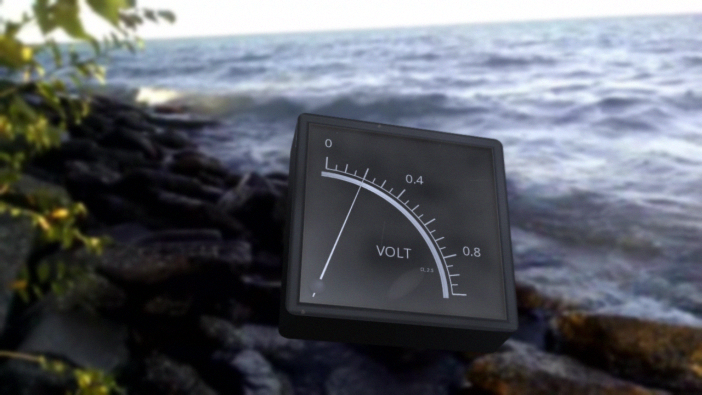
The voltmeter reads 0.2
